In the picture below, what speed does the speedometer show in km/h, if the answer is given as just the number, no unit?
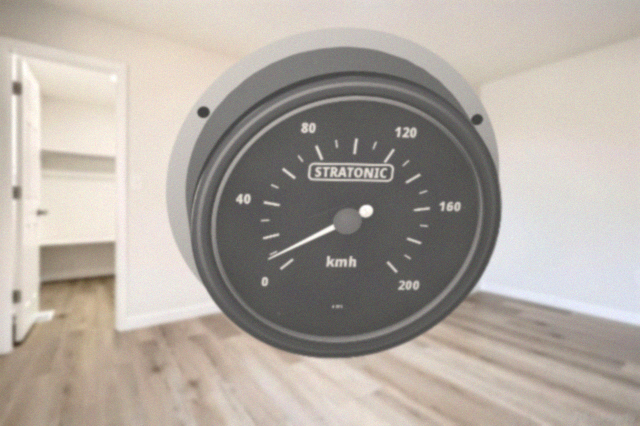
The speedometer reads 10
